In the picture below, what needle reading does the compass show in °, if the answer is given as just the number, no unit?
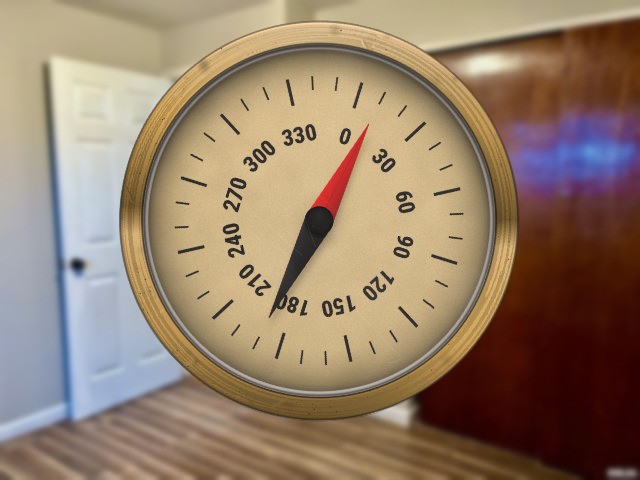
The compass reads 10
